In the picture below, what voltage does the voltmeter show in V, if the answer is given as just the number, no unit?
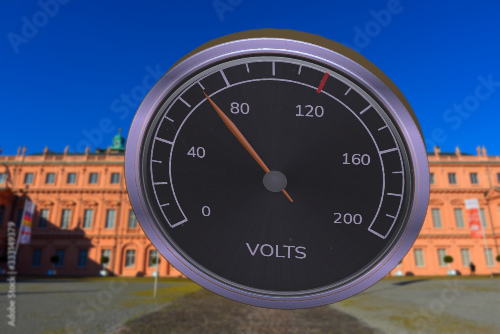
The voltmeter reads 70
